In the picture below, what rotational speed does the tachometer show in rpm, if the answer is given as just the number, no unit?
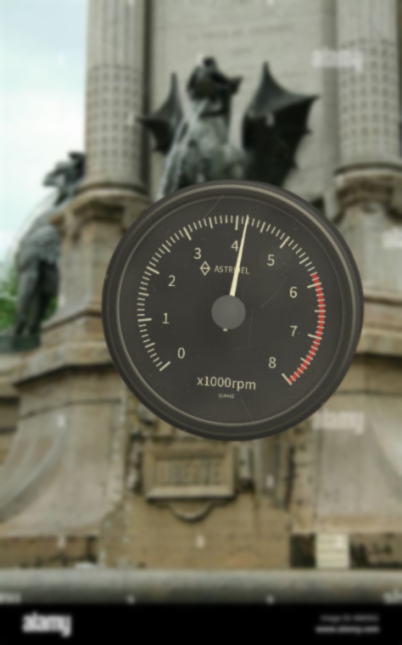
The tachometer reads 4200
